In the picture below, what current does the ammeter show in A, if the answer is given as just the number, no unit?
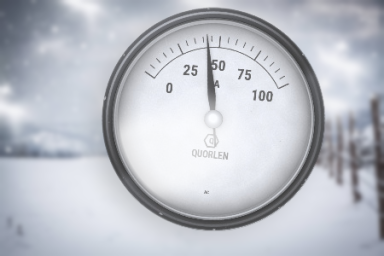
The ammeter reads 42.5
